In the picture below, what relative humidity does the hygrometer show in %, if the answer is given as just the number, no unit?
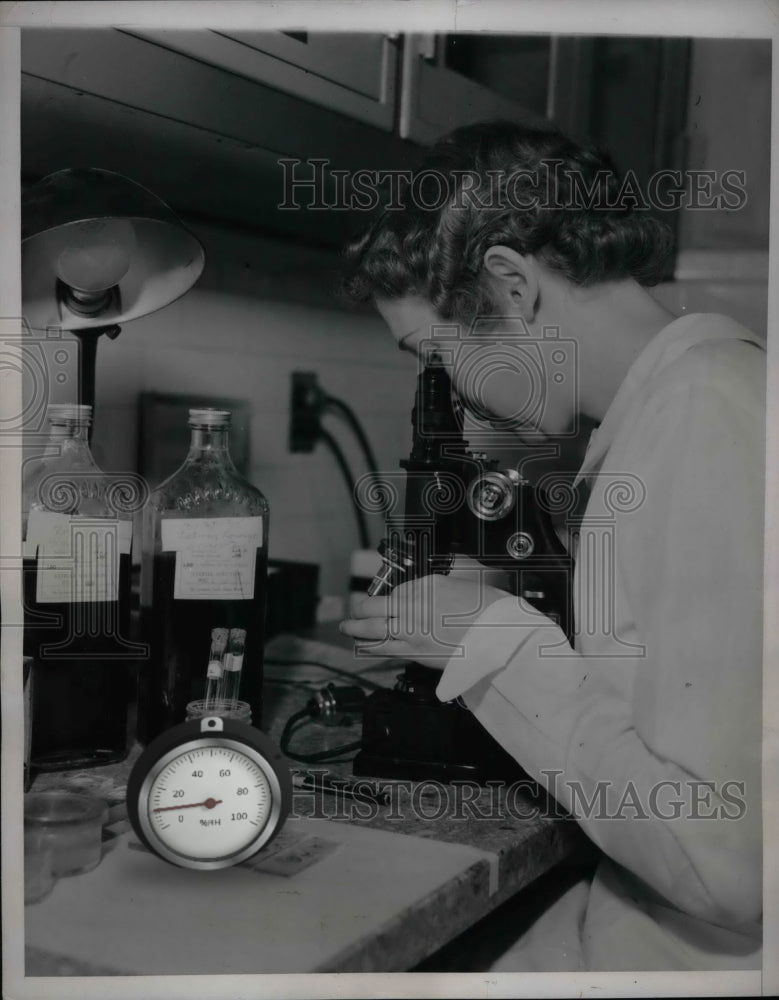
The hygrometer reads 10
